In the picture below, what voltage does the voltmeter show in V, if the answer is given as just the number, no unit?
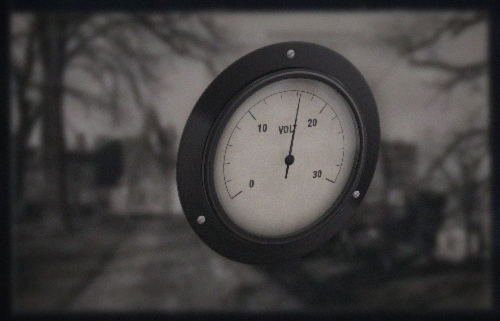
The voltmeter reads 16
